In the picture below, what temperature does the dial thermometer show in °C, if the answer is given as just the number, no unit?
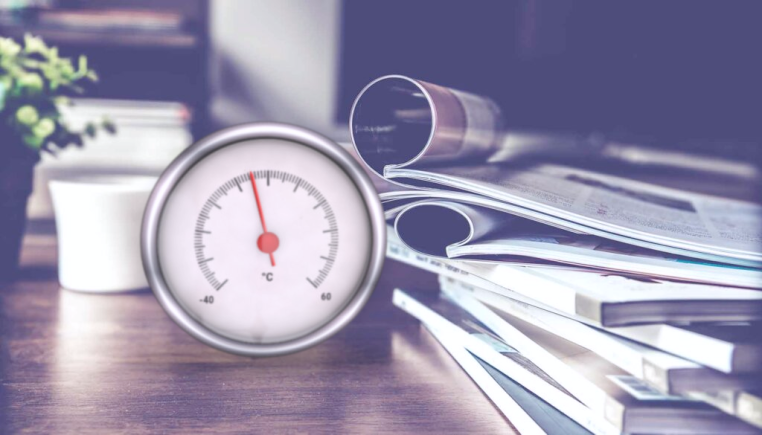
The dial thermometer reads 5
